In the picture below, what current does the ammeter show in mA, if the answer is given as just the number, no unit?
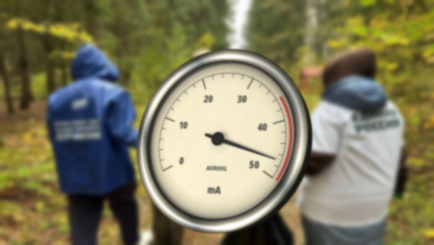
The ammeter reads 47
